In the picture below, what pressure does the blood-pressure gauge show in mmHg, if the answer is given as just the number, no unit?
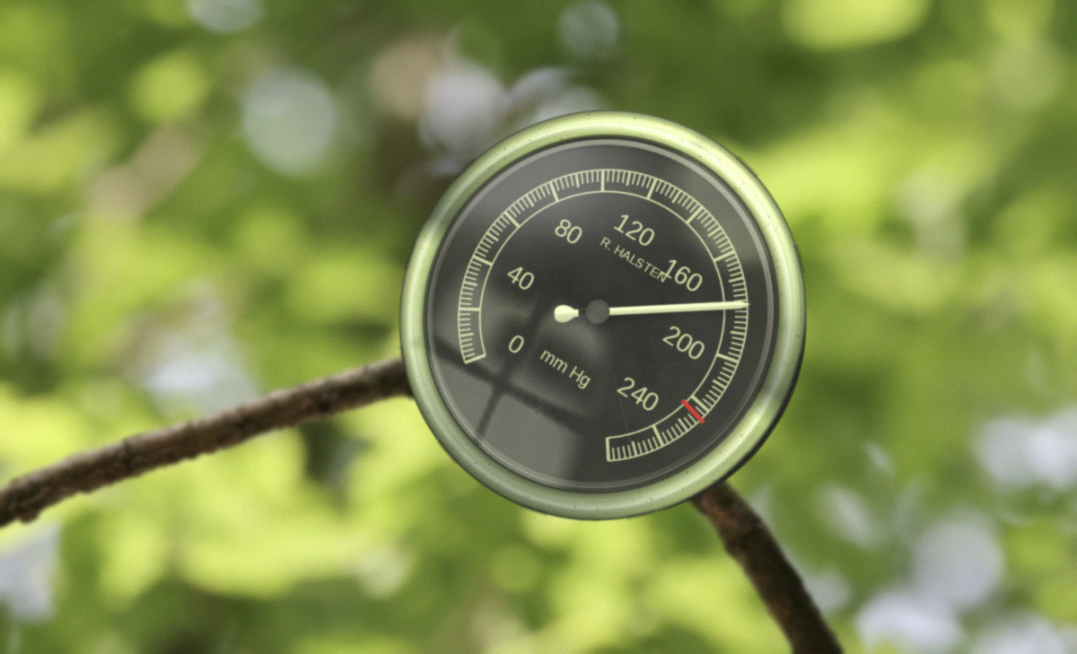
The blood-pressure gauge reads 180
